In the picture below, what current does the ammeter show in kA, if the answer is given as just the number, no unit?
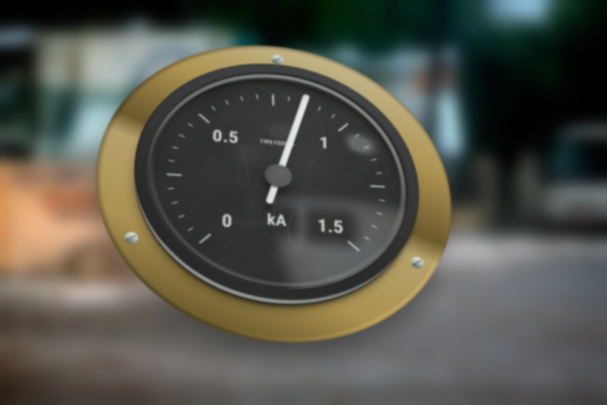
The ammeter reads 0.85
